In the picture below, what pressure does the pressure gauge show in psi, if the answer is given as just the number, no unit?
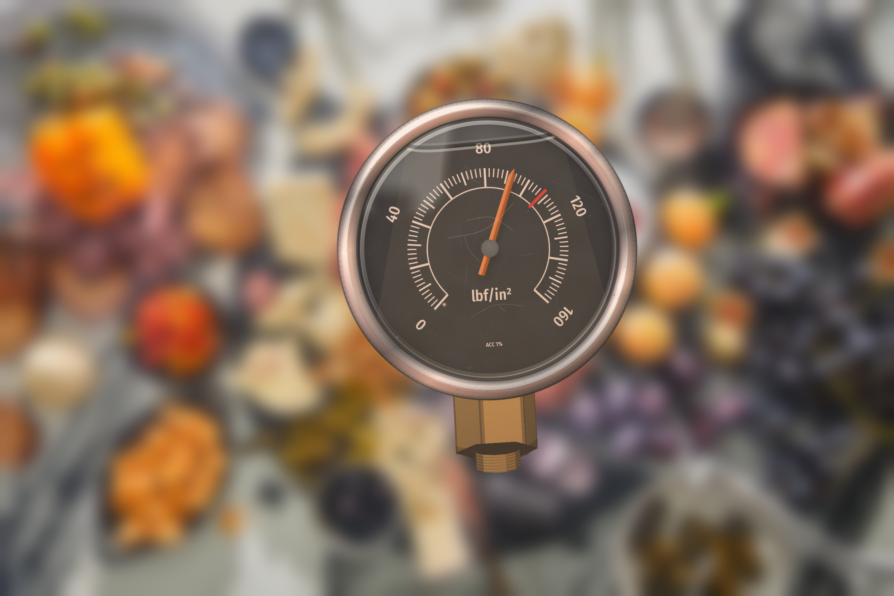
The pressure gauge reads 92
